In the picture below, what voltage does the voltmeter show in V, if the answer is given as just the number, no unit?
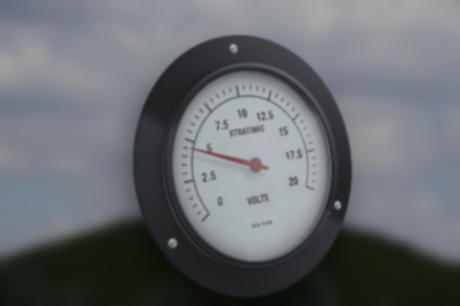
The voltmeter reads 4.5
